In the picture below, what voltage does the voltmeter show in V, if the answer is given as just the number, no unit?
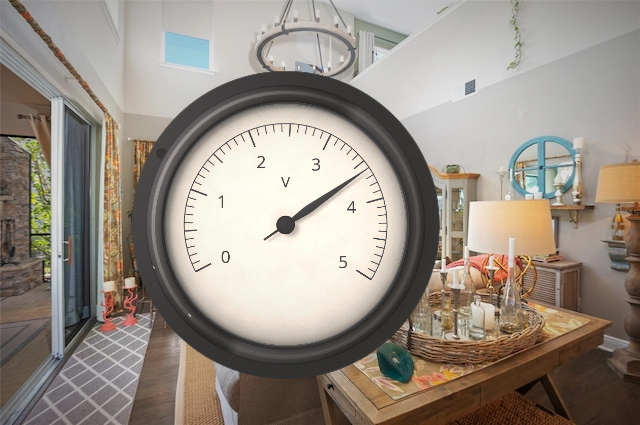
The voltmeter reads 3.6
